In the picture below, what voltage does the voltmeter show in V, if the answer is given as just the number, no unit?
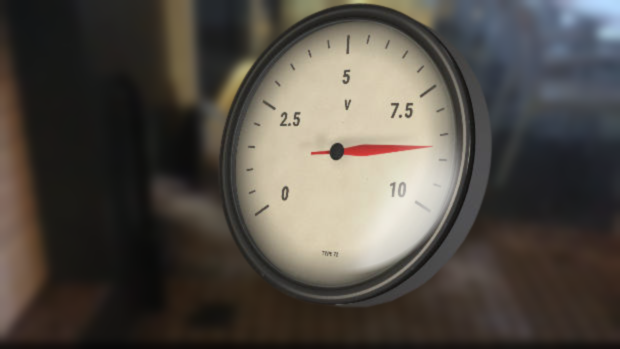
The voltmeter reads 8.75
